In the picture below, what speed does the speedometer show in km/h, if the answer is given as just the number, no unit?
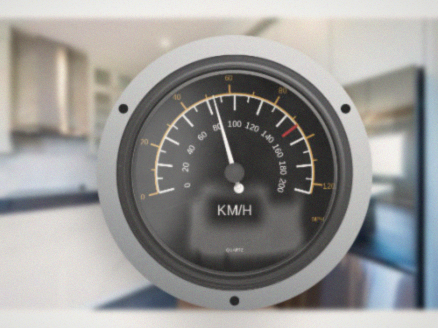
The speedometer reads 85
